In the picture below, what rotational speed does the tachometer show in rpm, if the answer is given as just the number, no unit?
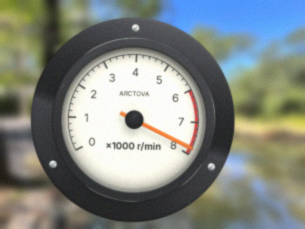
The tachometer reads 7800
